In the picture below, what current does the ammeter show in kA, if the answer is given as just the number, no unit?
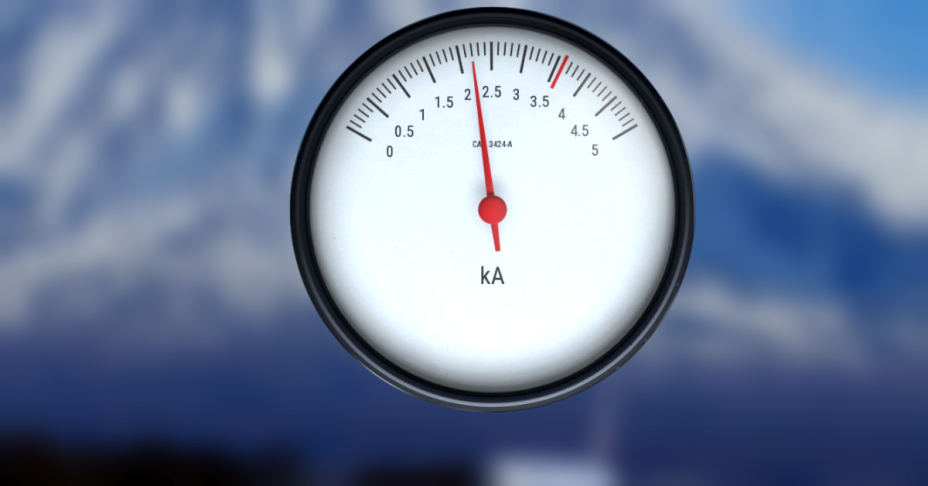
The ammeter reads 2.2
